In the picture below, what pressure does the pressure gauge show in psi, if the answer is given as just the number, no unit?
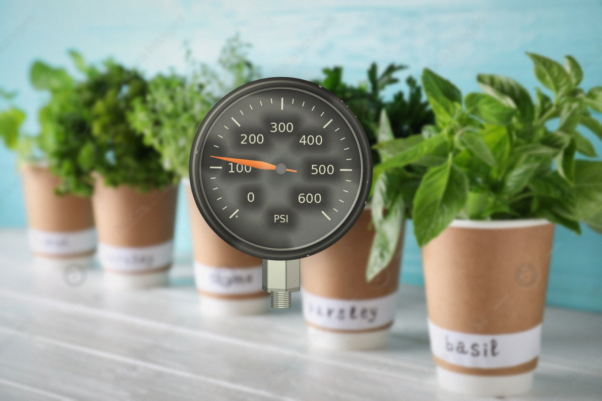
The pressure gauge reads 120
